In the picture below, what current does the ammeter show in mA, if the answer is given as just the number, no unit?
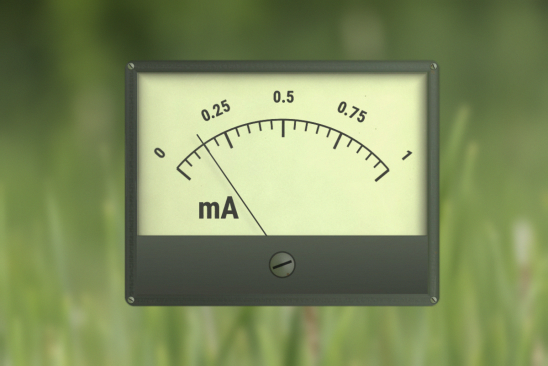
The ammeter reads 0.15
